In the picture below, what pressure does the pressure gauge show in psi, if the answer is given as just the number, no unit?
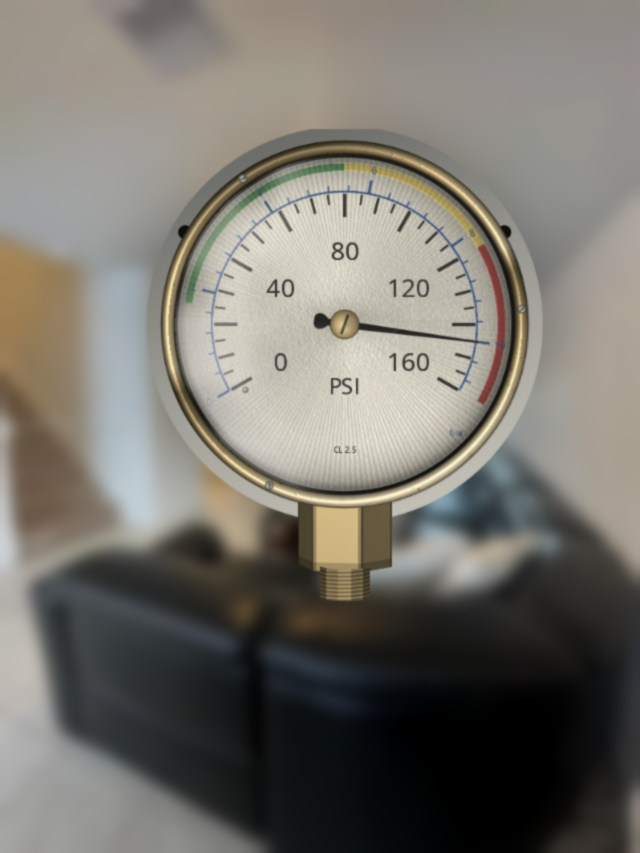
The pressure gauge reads 145
